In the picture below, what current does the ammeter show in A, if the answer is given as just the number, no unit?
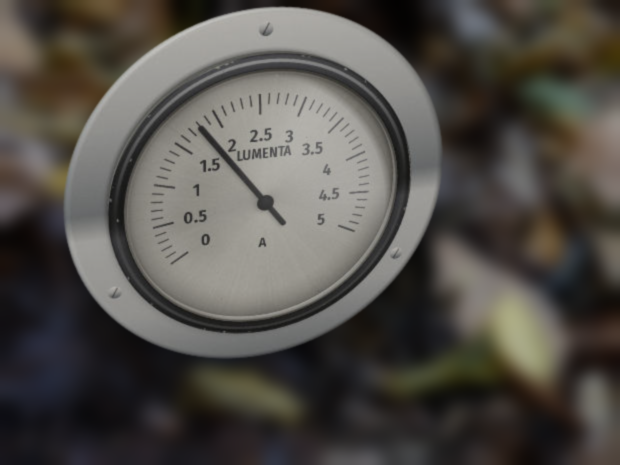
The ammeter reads 1.8
